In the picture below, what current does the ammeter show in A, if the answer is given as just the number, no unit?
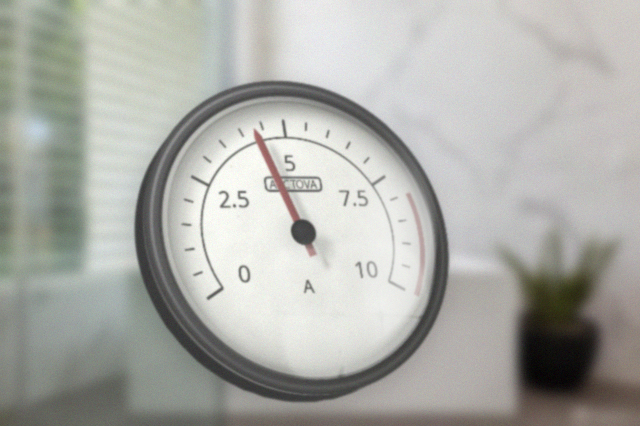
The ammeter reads 4.25
